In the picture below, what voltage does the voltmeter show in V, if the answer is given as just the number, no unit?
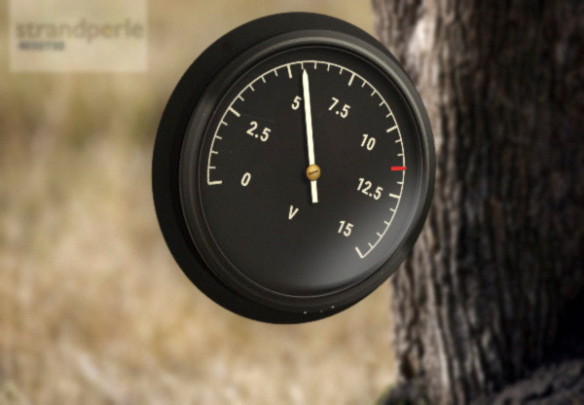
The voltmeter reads 5.5
